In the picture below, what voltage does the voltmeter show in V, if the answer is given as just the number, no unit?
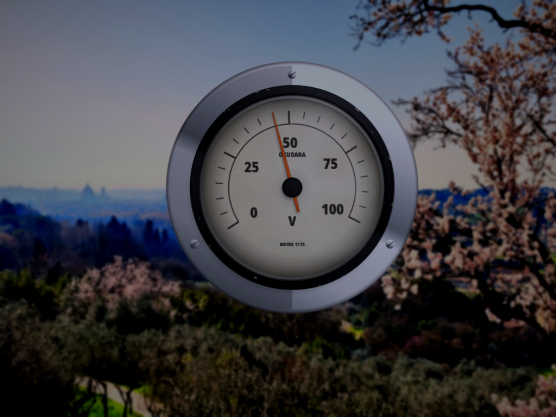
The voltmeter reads 45
